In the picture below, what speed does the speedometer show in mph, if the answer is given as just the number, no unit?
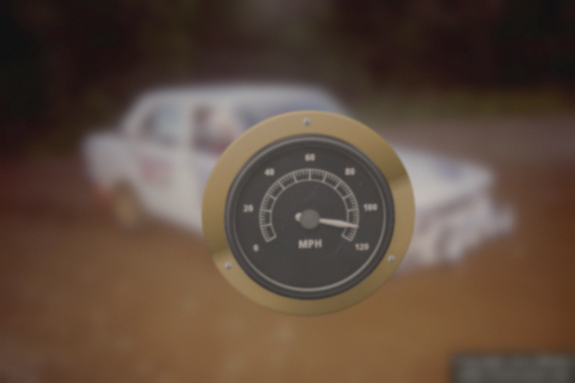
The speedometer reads 110
